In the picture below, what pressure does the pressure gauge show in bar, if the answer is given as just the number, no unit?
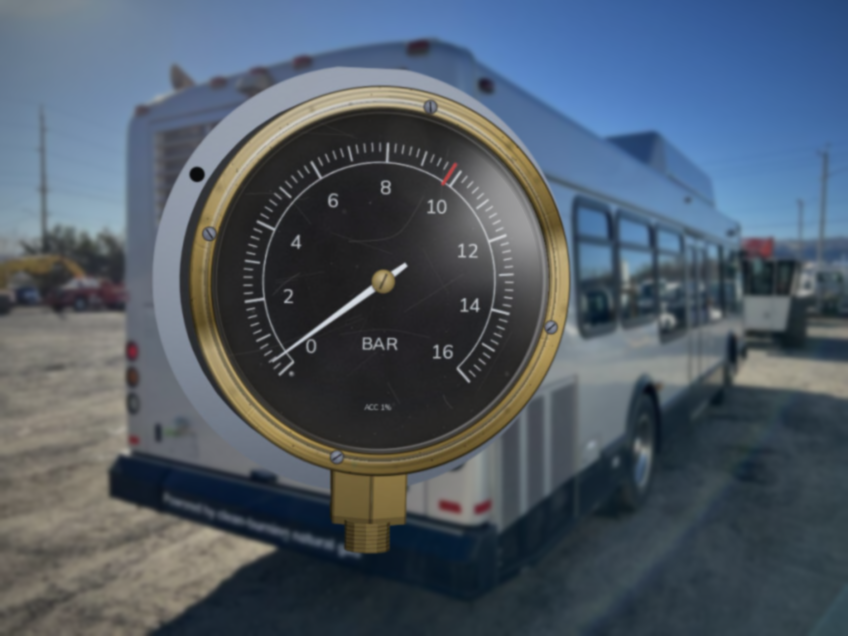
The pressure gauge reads 0.4
